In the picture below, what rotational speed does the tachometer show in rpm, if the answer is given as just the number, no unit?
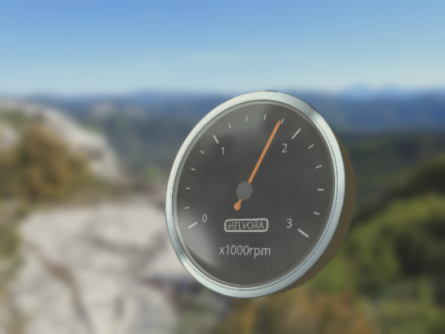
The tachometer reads 1800
